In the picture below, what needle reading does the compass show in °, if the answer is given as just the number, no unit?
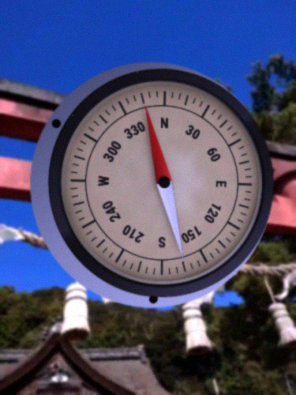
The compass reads 345
